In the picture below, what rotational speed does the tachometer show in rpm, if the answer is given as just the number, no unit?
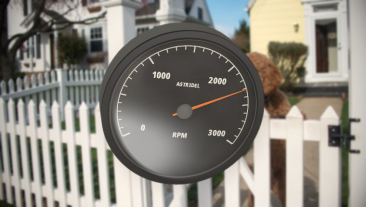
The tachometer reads 2300
